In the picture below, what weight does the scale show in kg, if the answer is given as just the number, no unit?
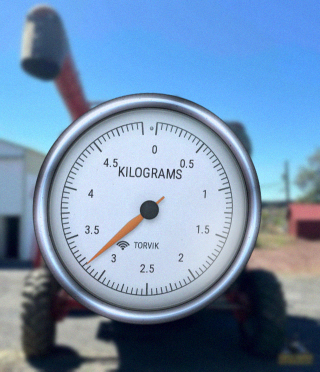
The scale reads 3.2
